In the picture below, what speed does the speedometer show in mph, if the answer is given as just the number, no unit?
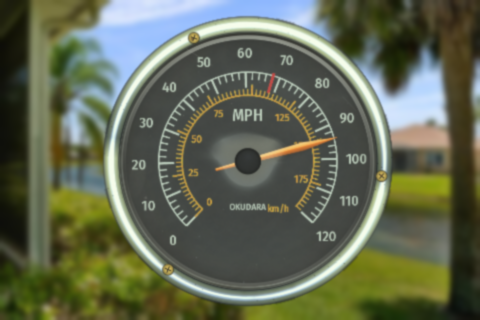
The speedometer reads 94
